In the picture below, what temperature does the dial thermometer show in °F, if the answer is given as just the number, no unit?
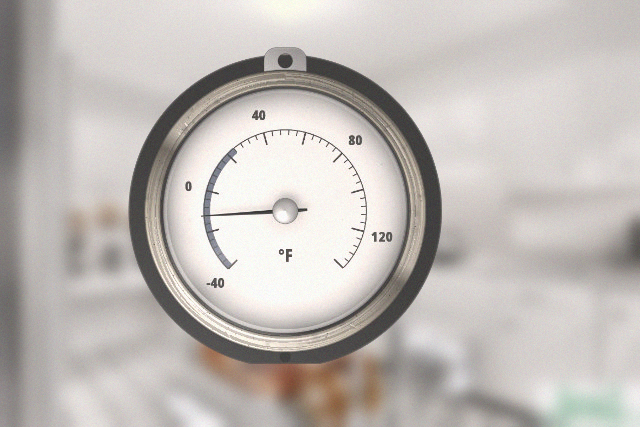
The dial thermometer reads -12
